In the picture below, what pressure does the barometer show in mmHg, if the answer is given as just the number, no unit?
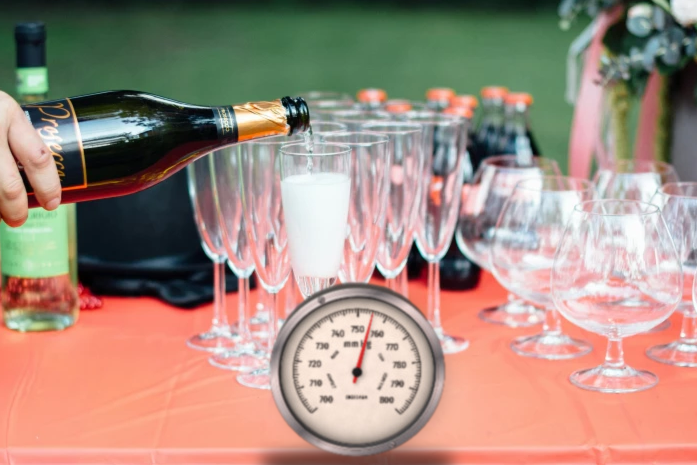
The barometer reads 755
